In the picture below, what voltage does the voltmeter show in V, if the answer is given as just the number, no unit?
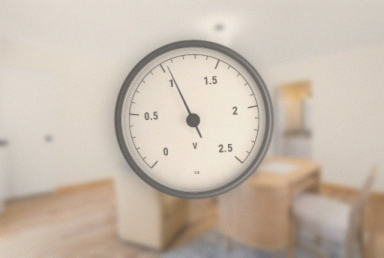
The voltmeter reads 1.05
